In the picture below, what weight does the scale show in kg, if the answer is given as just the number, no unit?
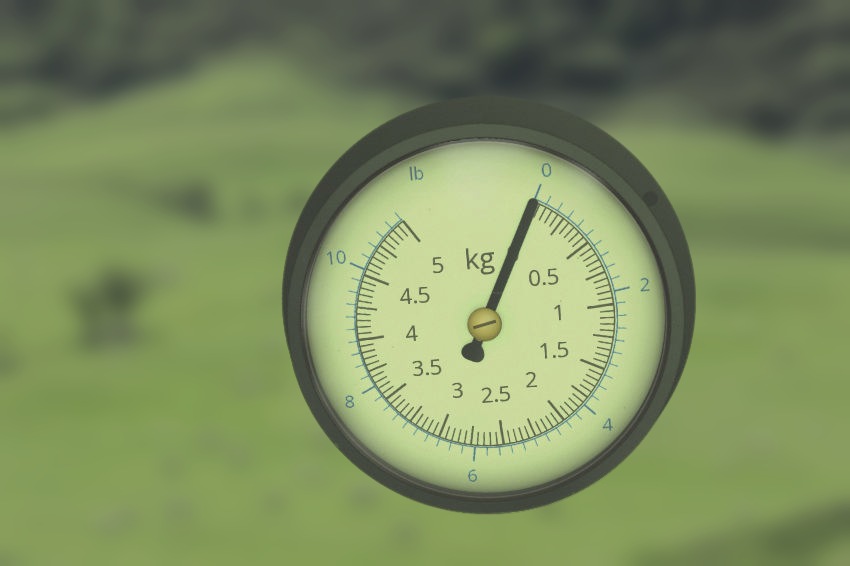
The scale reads 0
